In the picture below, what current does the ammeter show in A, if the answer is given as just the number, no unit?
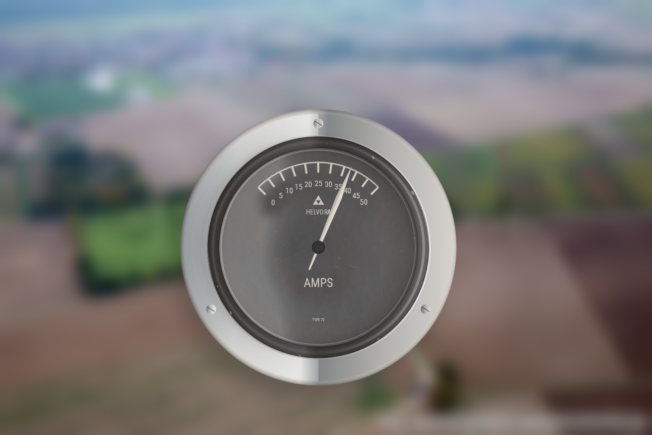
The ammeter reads 37.5
